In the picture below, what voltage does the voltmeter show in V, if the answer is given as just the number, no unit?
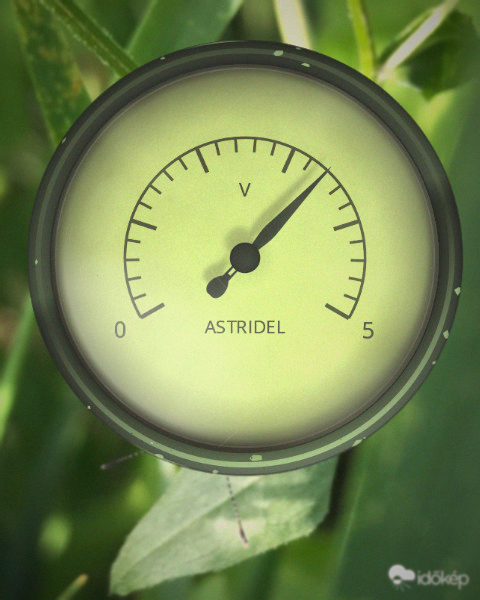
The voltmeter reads 3.4
